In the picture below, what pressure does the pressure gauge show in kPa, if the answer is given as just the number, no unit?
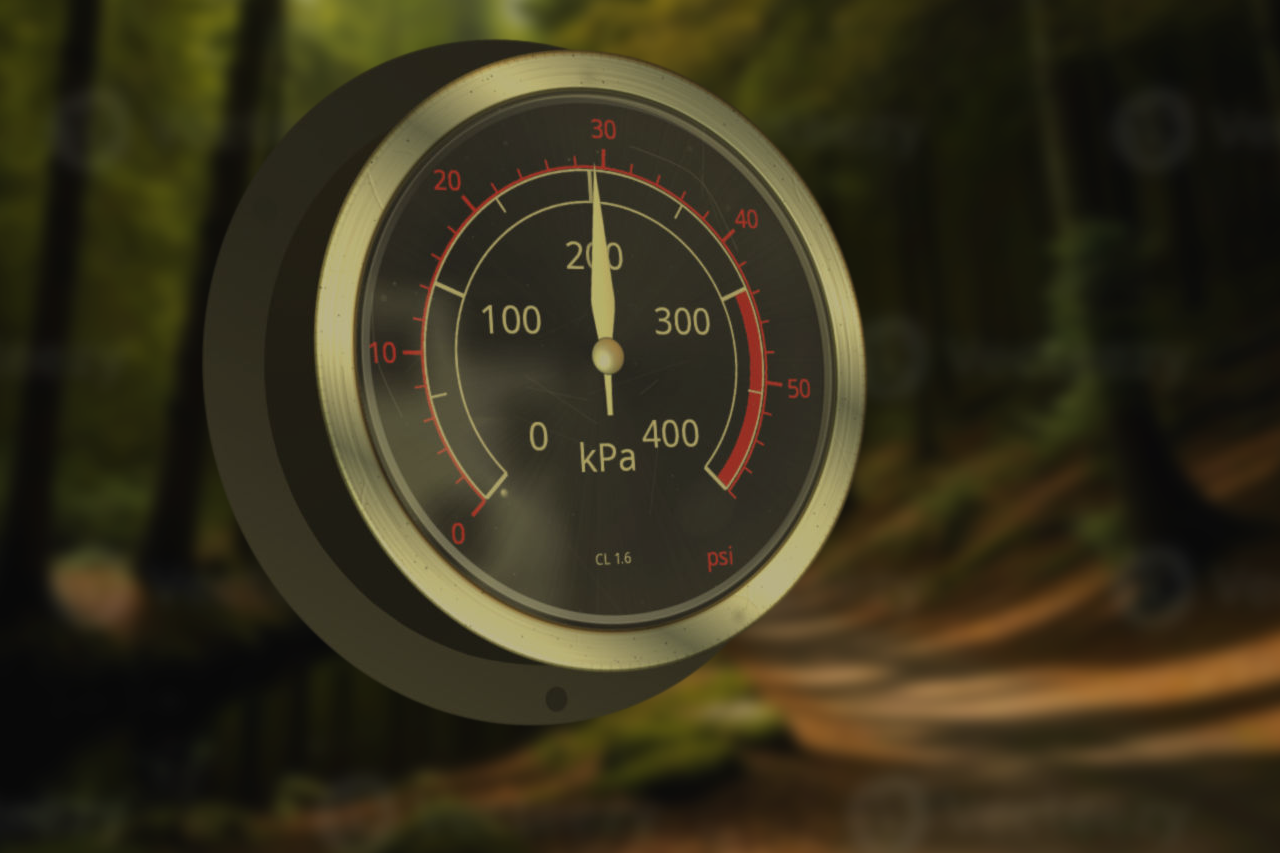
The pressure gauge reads 200
